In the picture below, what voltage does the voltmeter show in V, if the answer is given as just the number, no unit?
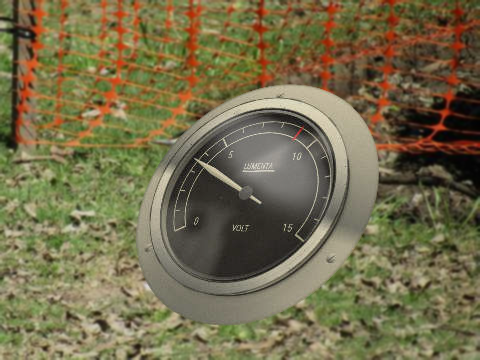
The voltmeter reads 3.5
